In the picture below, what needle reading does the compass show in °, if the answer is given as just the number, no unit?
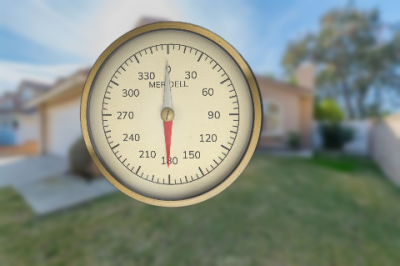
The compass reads 180
